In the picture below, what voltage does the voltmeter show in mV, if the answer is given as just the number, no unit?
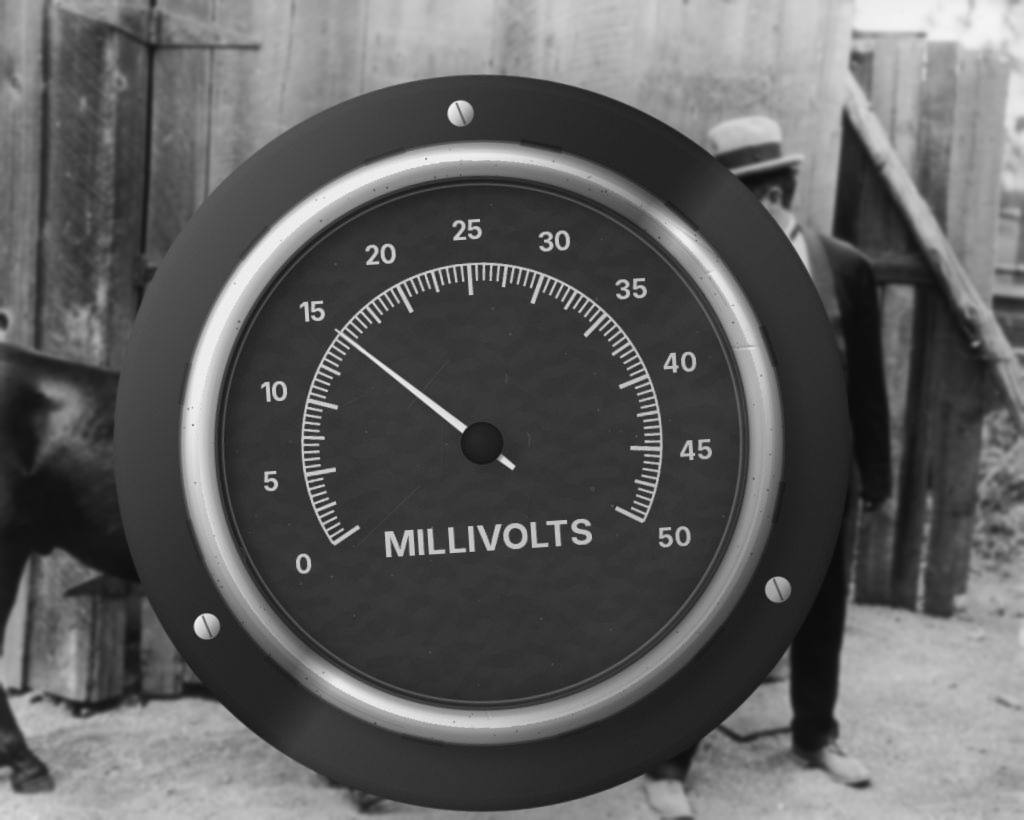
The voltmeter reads 15
